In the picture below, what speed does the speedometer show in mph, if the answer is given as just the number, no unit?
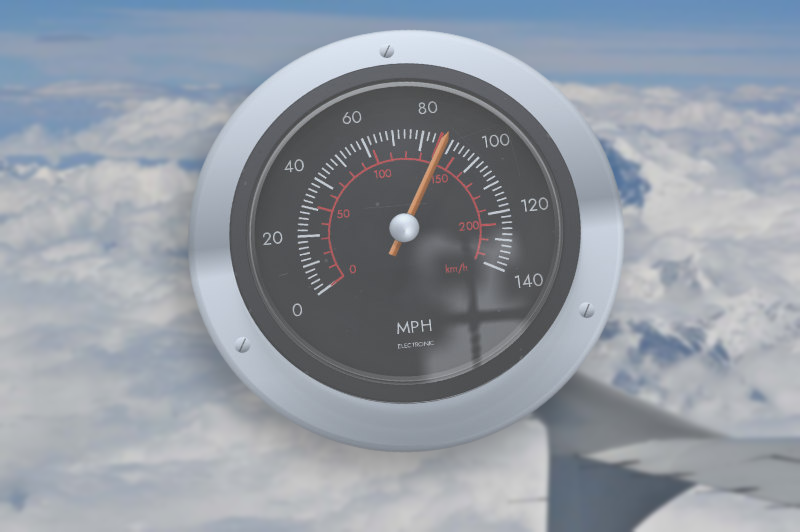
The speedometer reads 88
